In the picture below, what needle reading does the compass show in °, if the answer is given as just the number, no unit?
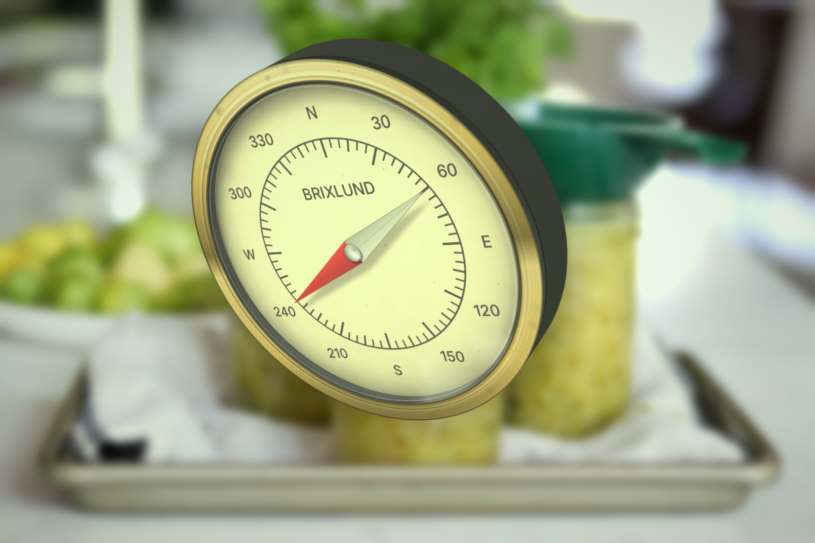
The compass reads 240
